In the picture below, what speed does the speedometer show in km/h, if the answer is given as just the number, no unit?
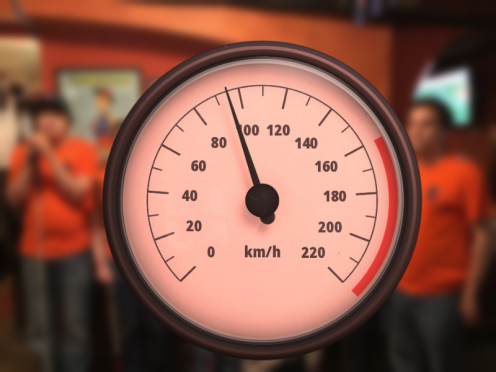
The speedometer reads 95
